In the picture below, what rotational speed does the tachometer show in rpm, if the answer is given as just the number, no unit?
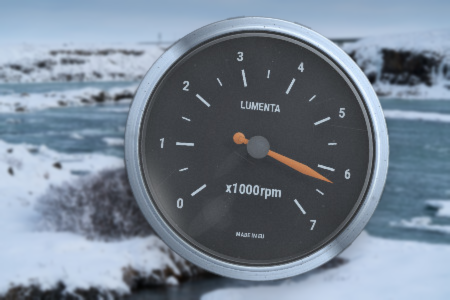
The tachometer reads 6250
